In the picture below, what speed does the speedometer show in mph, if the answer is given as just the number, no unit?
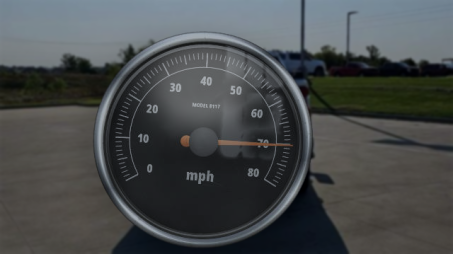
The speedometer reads 70
